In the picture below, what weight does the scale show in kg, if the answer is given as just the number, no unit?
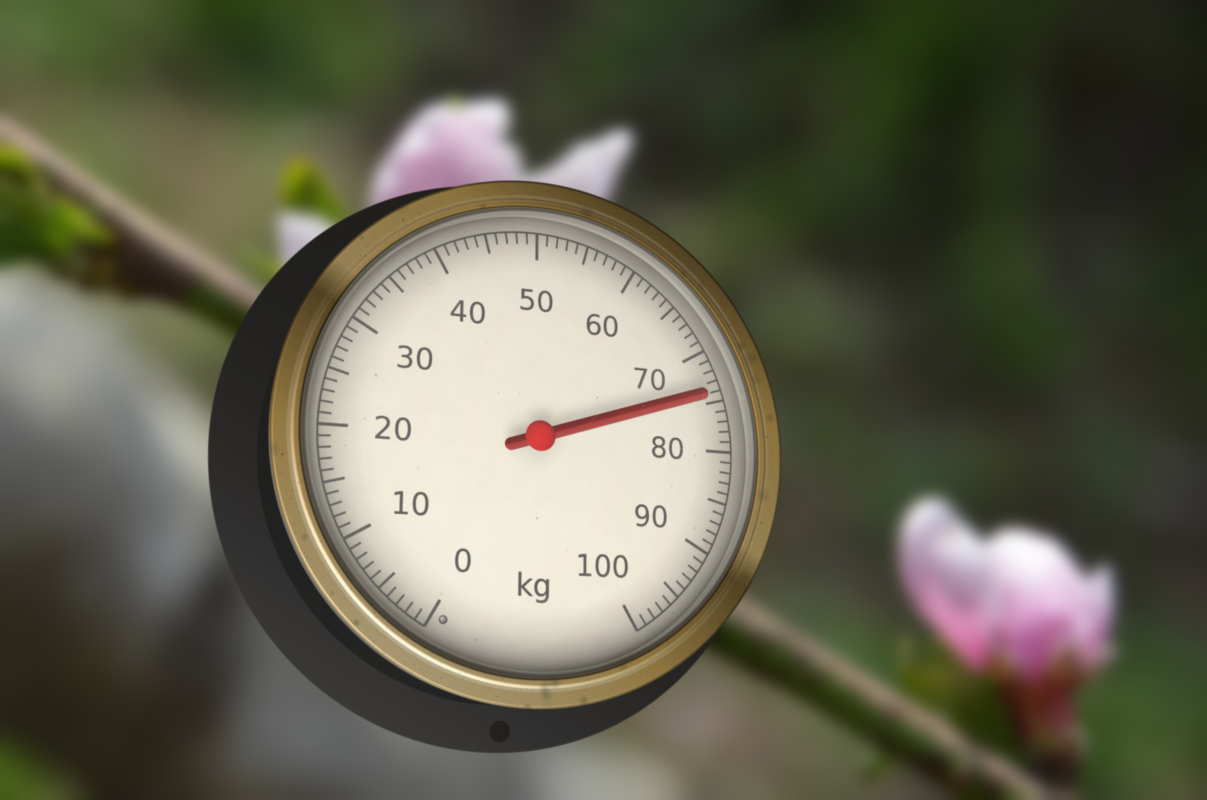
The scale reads 74
